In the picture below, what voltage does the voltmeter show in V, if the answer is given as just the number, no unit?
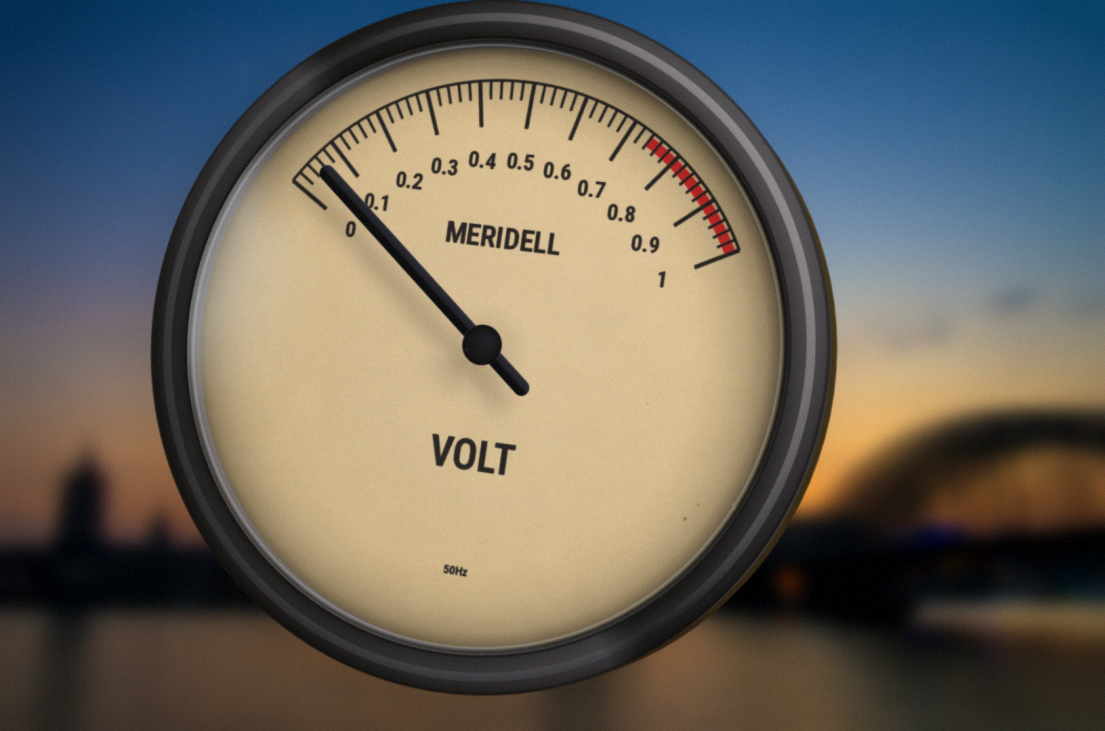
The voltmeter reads 0.06
